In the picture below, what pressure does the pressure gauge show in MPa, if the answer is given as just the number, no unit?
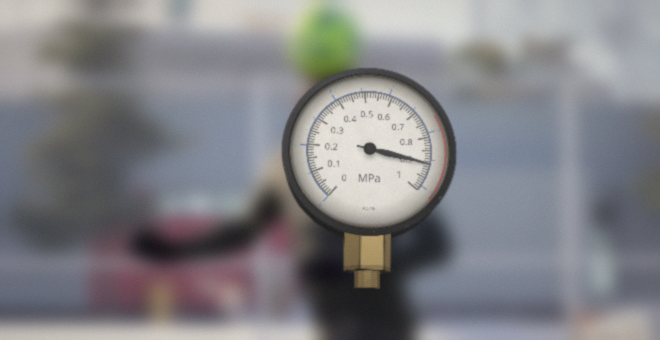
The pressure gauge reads 0.9
